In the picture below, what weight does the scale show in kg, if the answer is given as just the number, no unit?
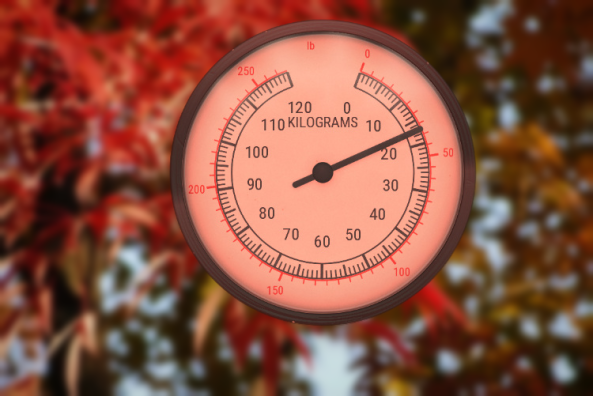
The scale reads 17
